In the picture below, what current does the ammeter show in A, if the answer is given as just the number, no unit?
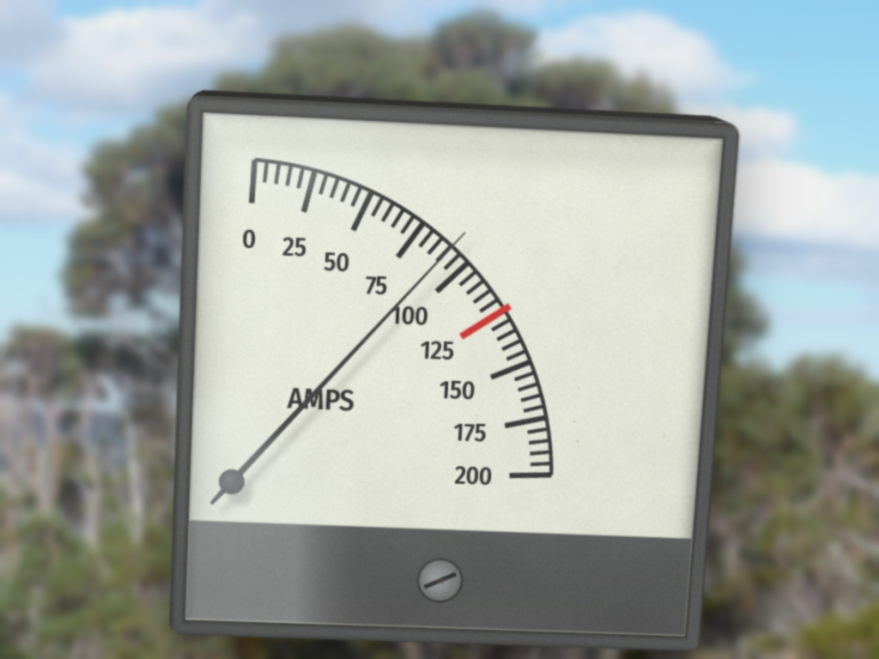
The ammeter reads 90
